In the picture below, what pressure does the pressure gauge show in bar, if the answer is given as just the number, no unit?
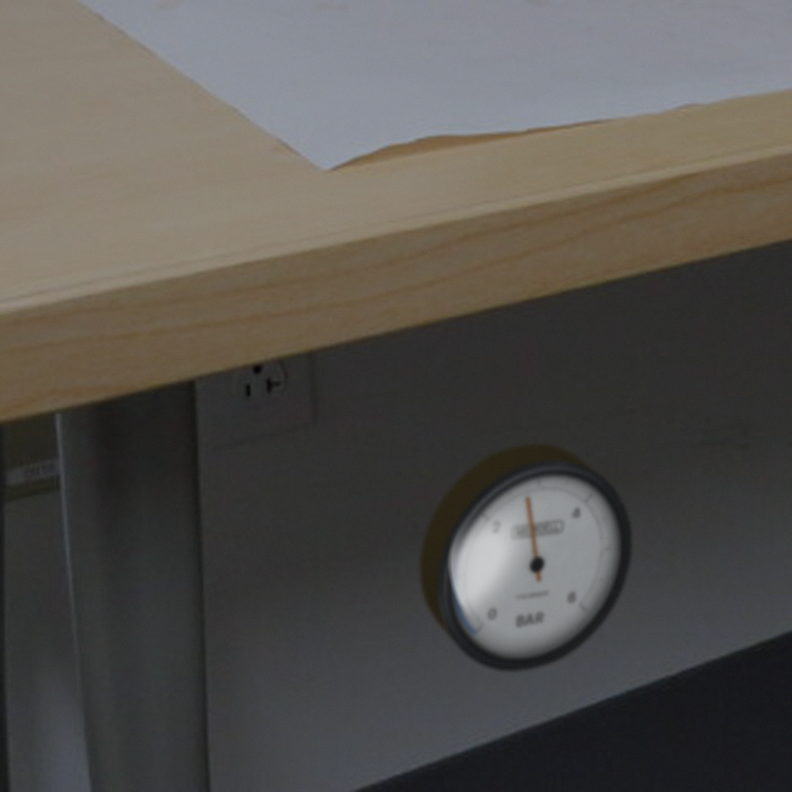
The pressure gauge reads 2.75
